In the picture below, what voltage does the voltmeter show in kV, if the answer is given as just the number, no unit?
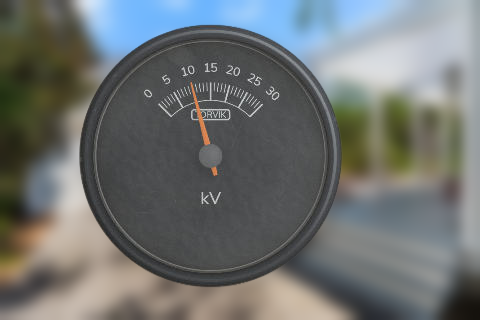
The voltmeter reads 10
